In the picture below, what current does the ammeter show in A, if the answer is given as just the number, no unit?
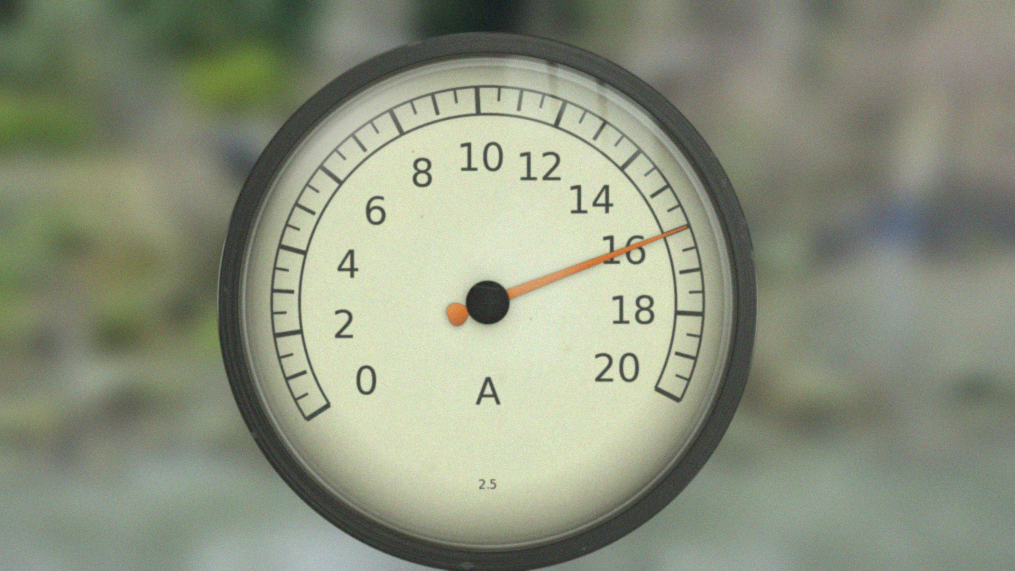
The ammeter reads 16
